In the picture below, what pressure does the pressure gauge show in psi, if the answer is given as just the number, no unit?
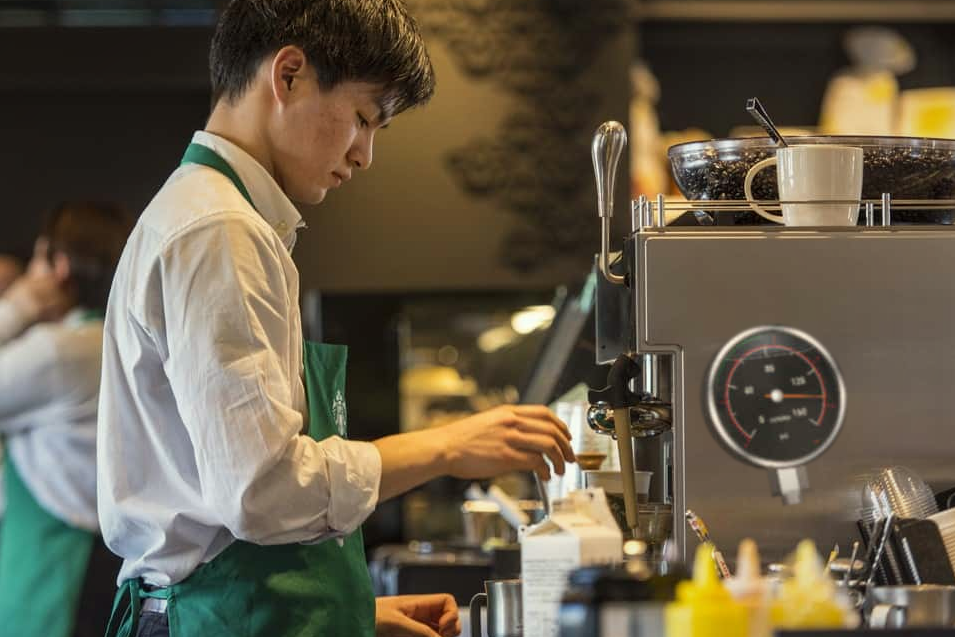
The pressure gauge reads 140
